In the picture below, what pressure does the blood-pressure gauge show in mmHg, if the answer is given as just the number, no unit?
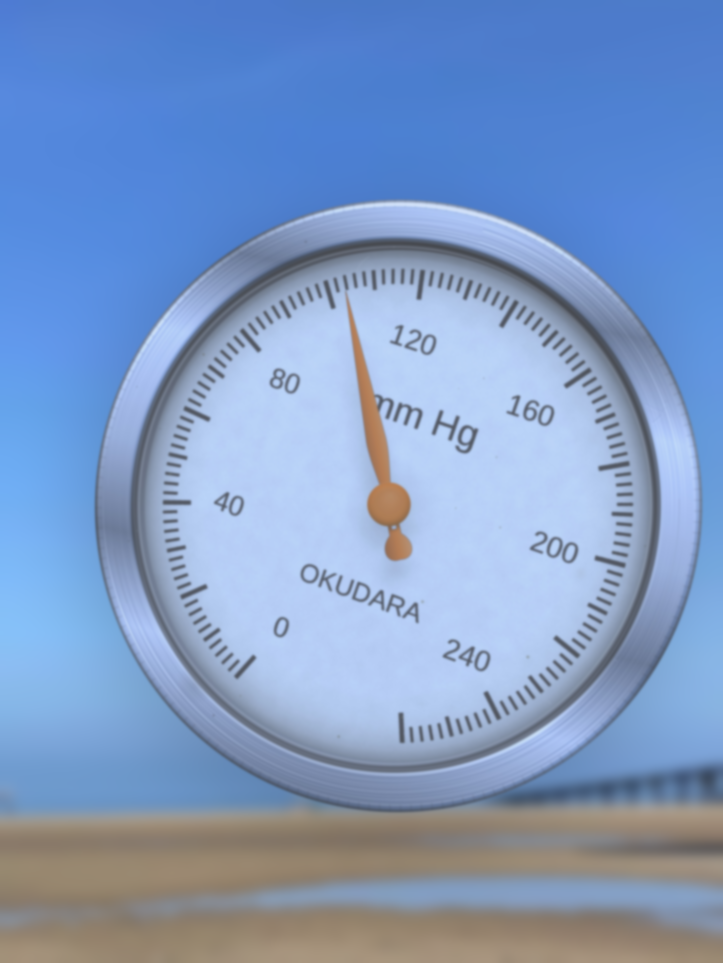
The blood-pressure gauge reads 104
